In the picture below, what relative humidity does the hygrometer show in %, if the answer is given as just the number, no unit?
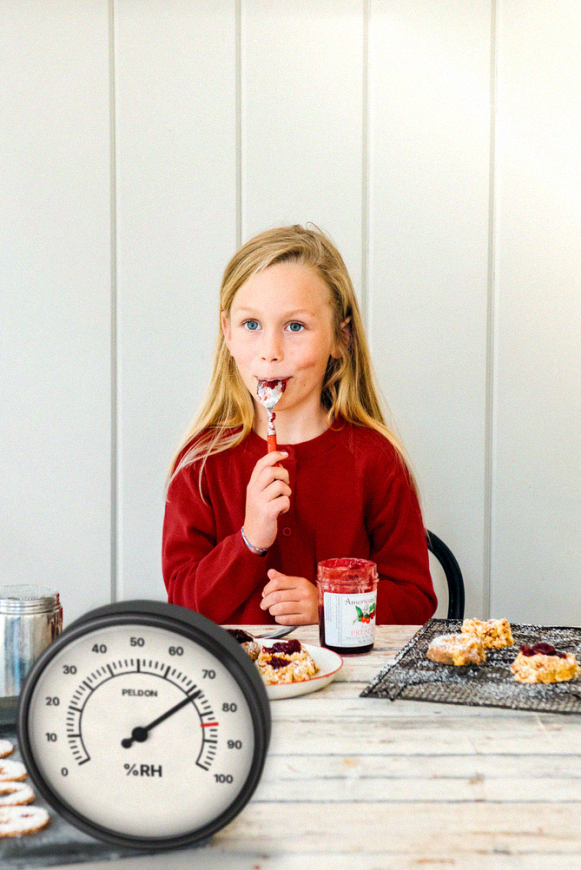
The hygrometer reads 72
